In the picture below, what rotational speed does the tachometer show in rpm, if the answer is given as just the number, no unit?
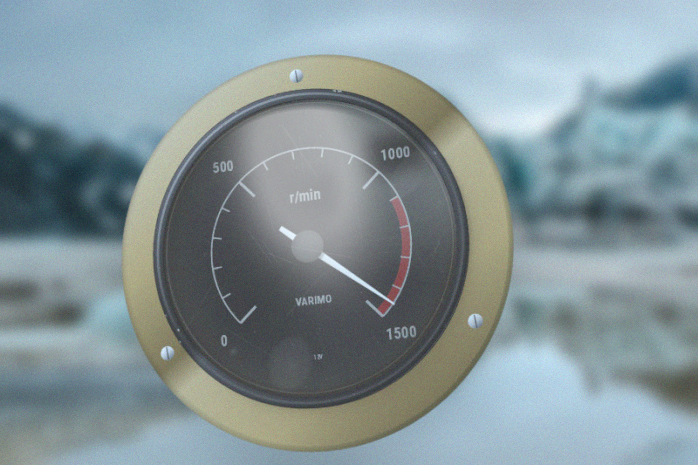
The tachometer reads 1450
